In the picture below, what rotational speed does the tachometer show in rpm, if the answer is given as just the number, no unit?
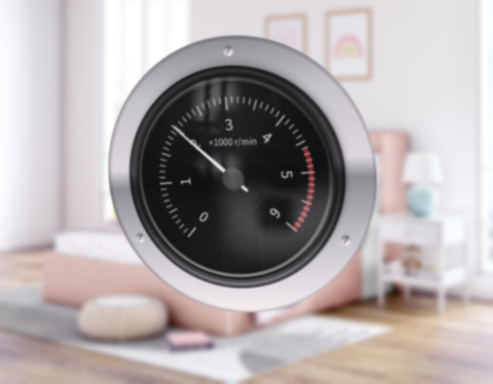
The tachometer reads 2000
